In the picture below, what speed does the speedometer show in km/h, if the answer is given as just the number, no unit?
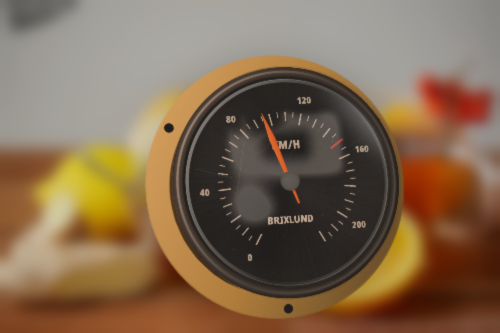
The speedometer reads 95
